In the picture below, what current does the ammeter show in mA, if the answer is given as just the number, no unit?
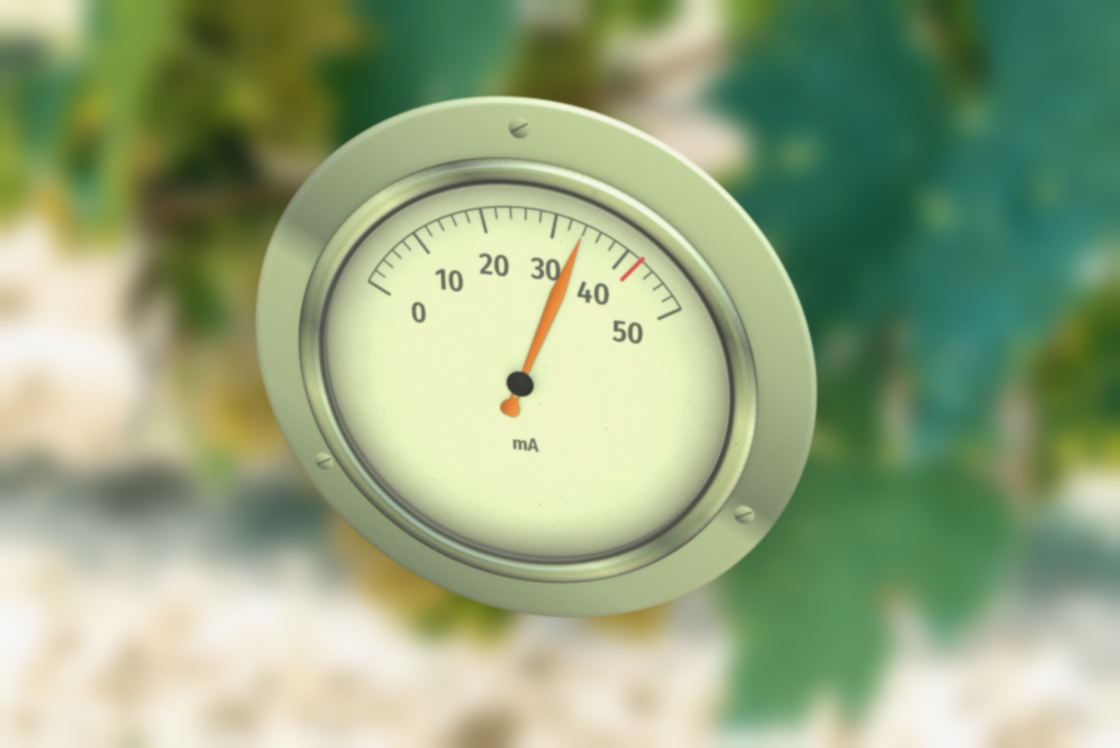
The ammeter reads 34
